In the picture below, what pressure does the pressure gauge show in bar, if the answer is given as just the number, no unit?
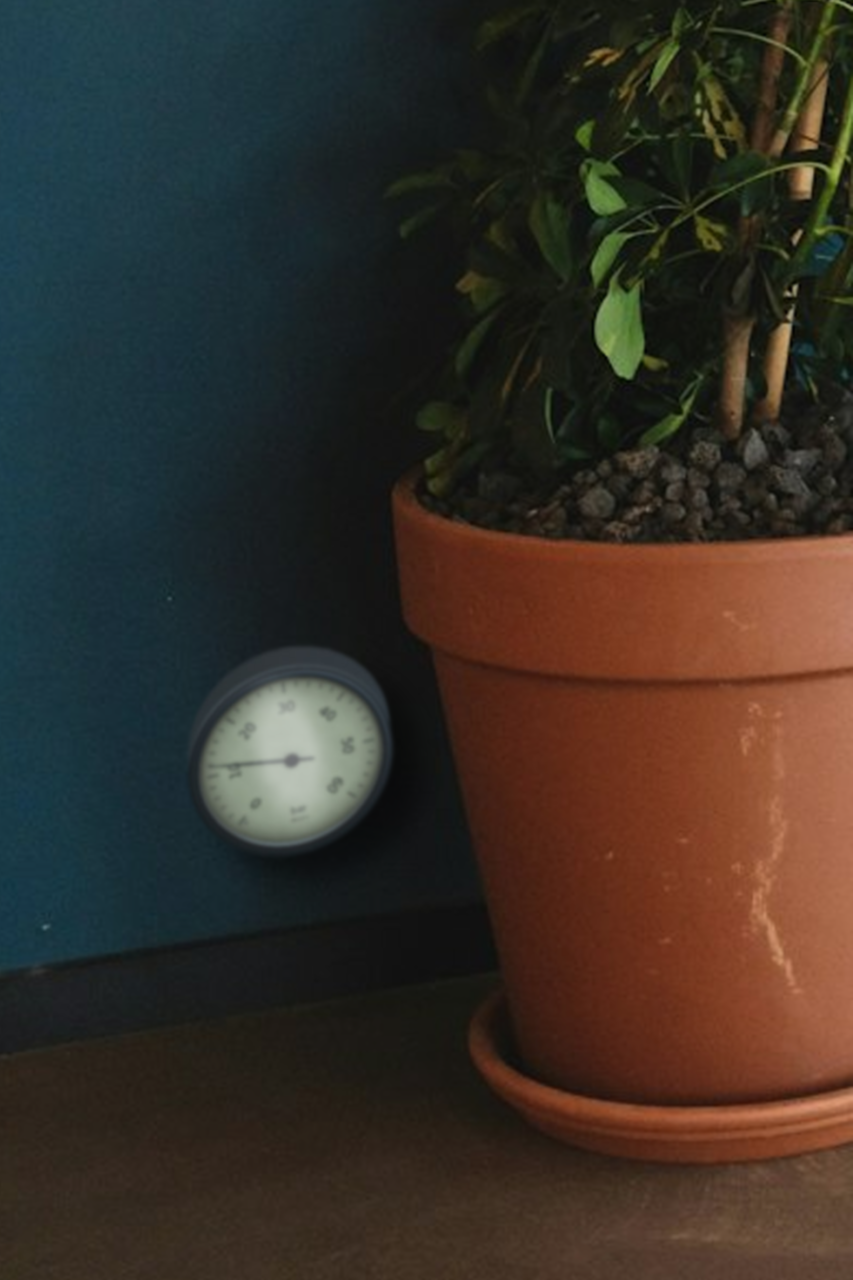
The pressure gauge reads 12
